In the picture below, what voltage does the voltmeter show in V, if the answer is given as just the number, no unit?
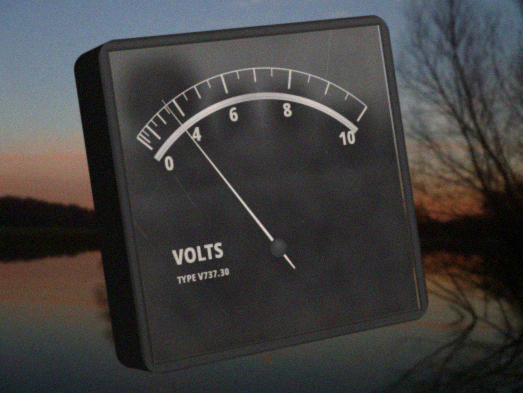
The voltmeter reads 3.5
